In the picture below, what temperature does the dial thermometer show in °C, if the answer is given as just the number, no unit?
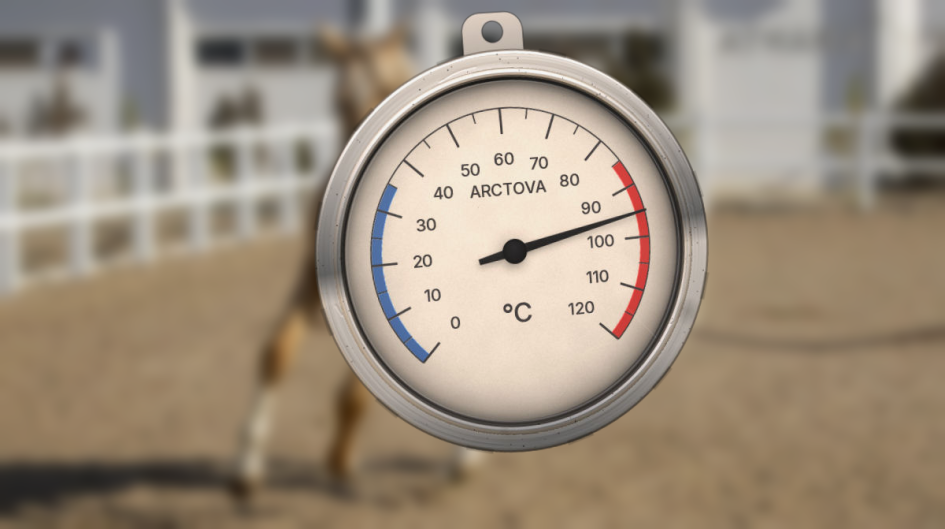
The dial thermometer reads 95
